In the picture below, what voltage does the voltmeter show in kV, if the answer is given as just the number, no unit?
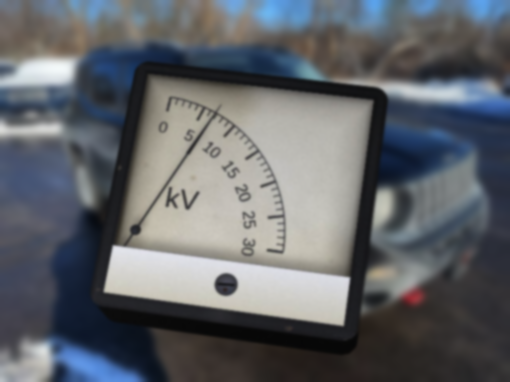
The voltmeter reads 7
